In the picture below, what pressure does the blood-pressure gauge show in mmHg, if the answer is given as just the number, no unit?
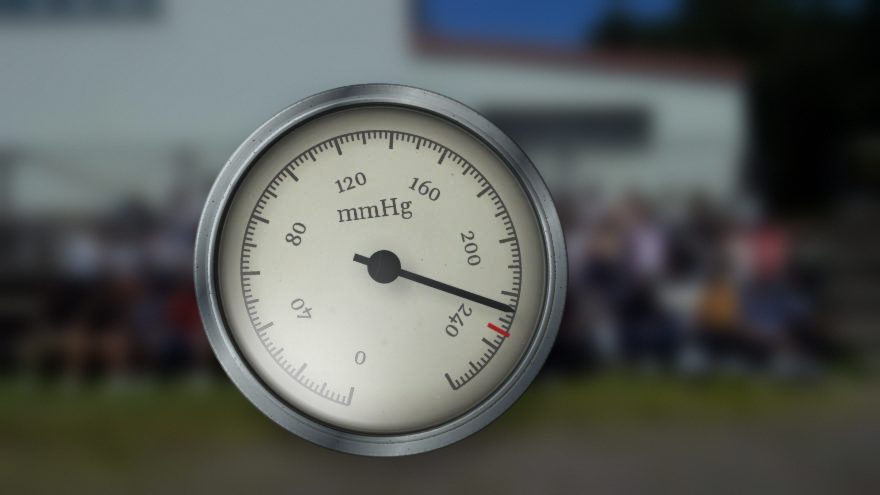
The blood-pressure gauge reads 226
